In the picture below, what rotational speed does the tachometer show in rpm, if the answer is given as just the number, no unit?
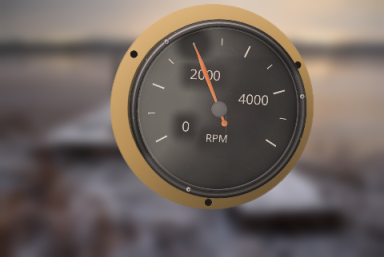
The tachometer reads 2000
